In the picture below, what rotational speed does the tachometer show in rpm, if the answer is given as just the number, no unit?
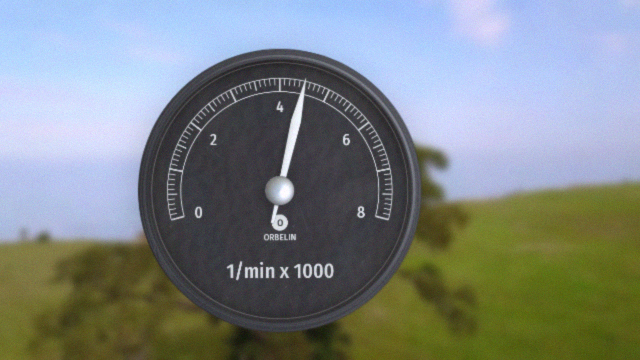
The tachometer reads 4500
